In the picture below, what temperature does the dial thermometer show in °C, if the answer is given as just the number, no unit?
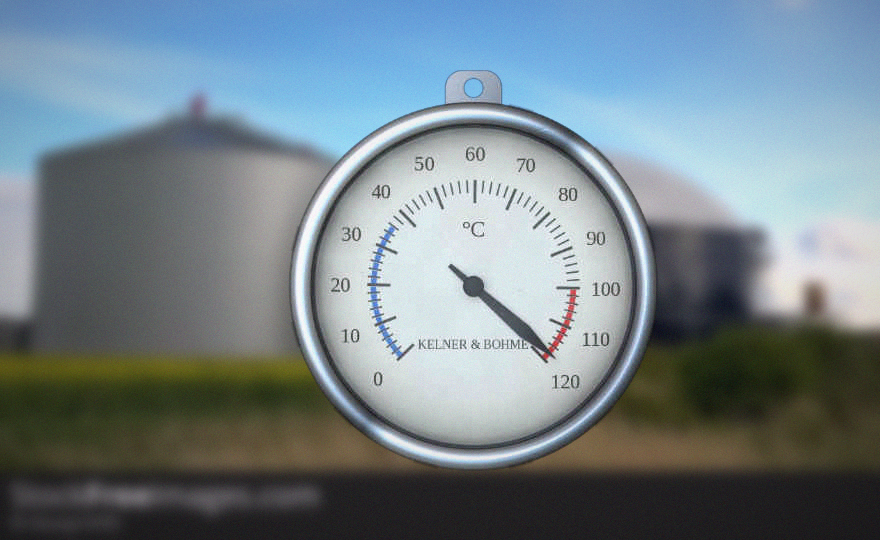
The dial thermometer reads 118
